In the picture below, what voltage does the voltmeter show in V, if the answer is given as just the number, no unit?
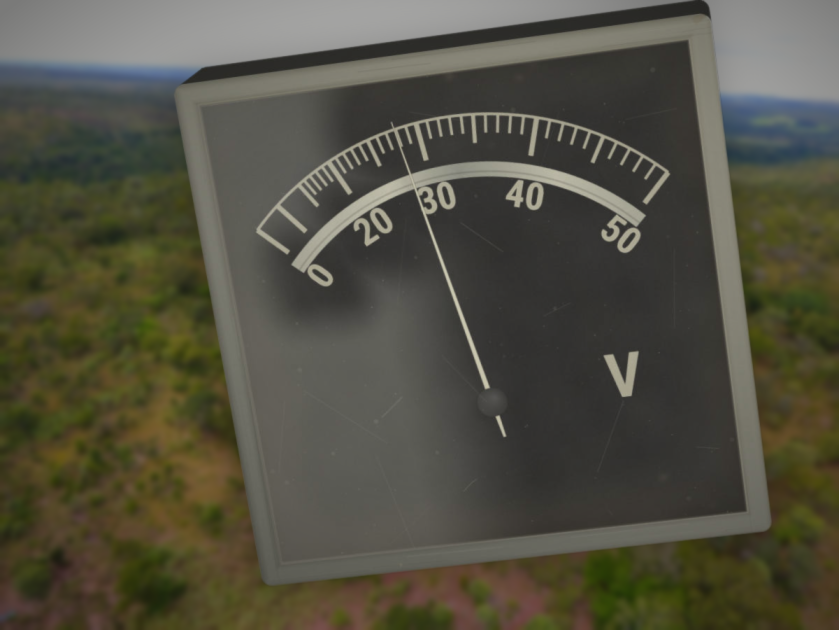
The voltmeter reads 28
